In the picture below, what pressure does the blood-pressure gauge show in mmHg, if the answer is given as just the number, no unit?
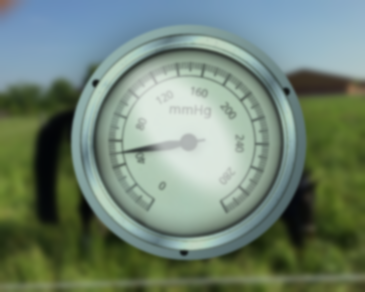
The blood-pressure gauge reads 50
